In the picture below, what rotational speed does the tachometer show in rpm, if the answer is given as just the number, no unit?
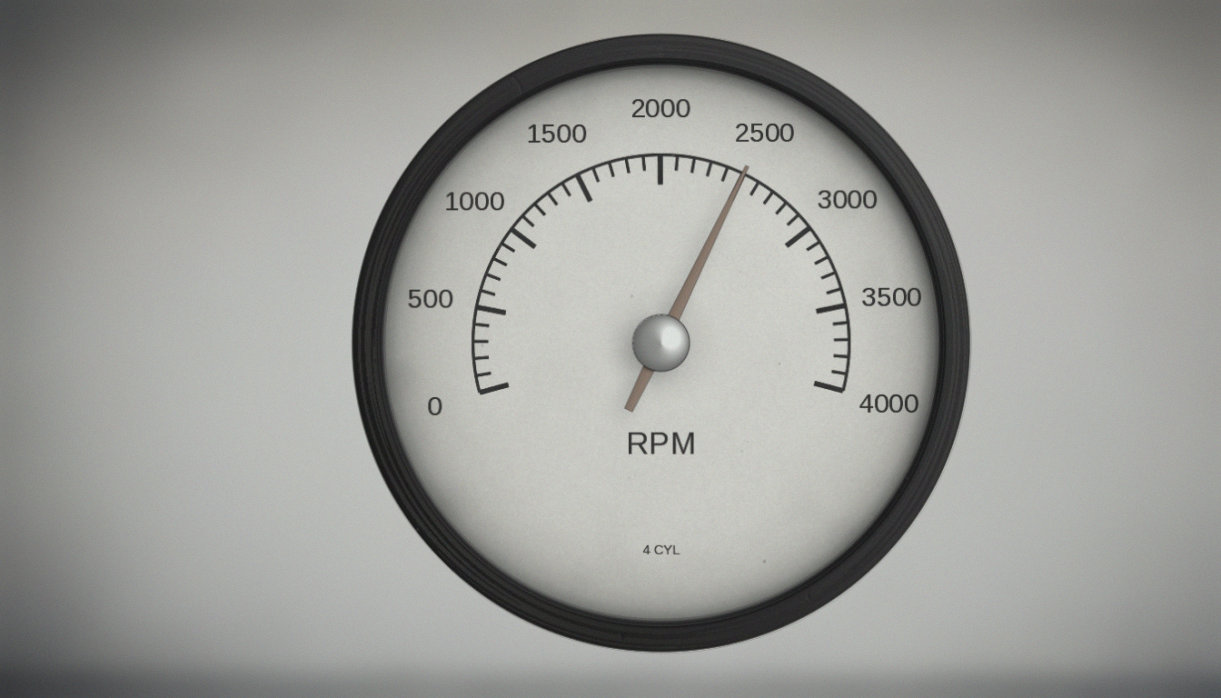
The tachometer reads 2500
